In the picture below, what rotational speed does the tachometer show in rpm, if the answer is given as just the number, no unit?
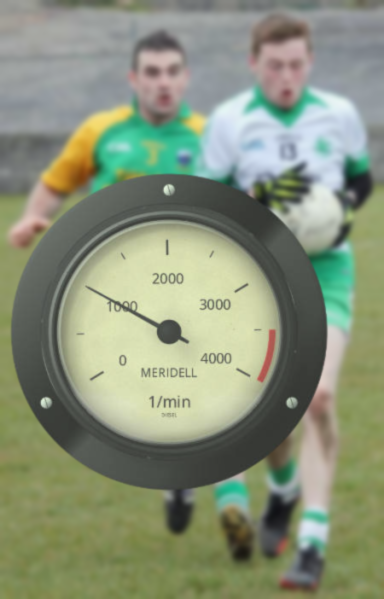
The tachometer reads 1000
